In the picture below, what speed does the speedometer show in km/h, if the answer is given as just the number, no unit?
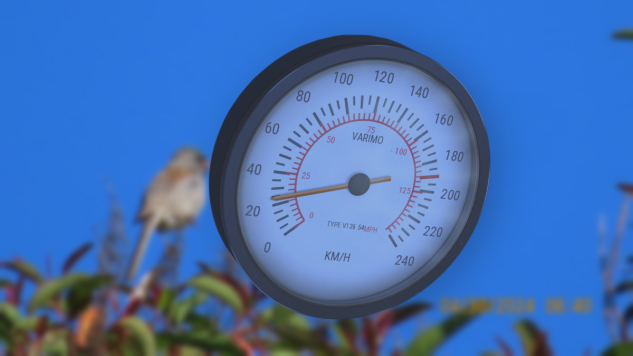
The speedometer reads 25
